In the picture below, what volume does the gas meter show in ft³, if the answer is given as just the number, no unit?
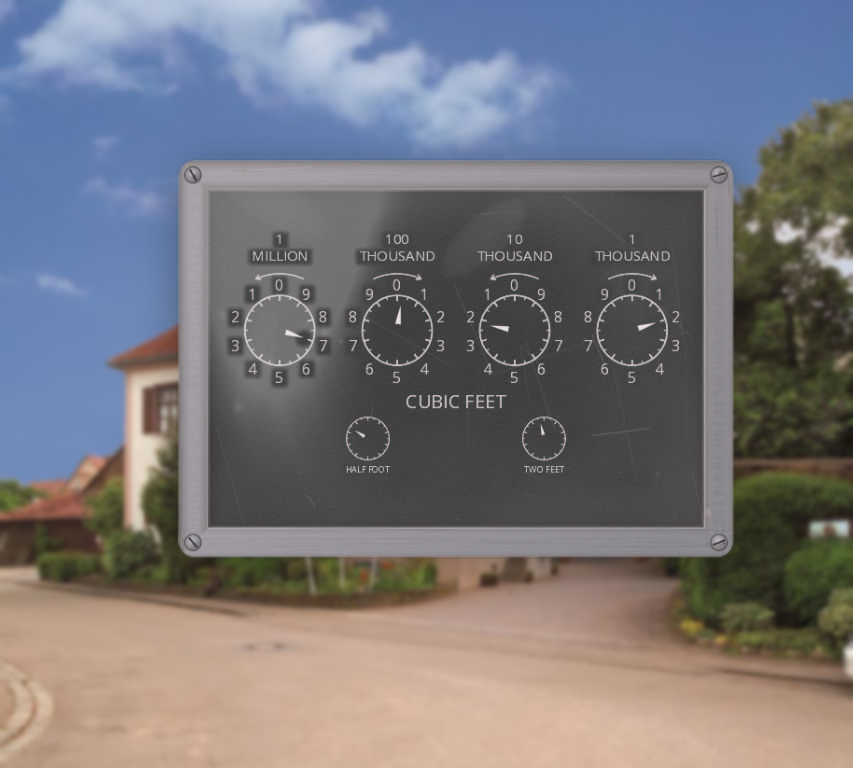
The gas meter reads 702200
